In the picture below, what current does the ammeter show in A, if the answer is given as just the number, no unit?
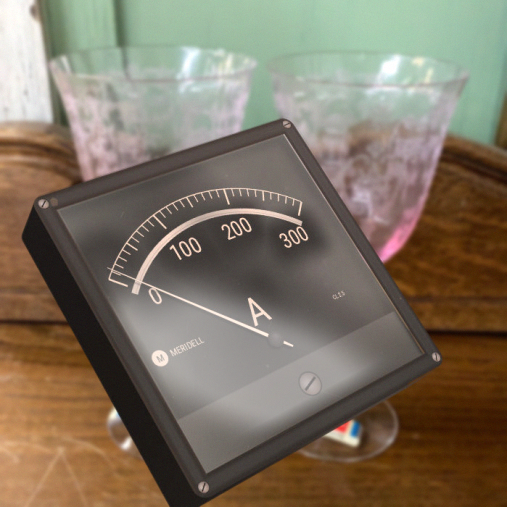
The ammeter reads 10
